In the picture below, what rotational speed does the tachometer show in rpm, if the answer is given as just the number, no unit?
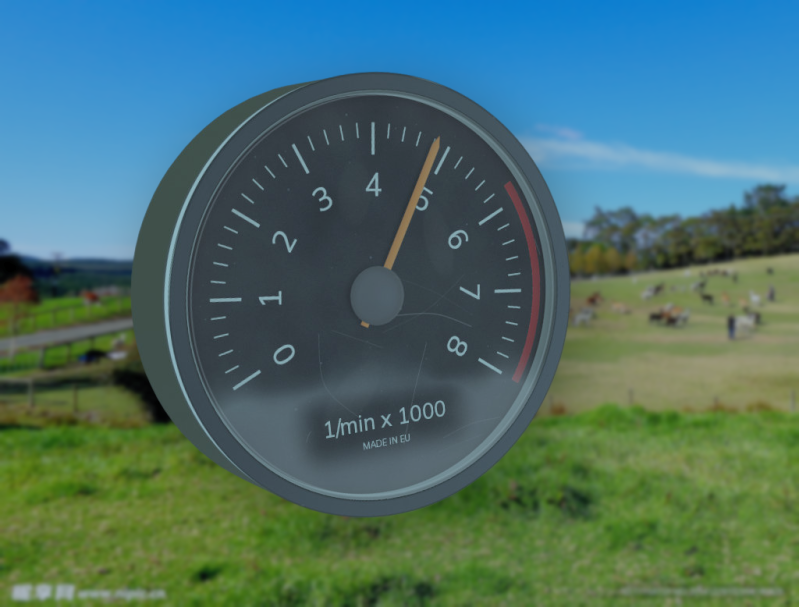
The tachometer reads 4800
